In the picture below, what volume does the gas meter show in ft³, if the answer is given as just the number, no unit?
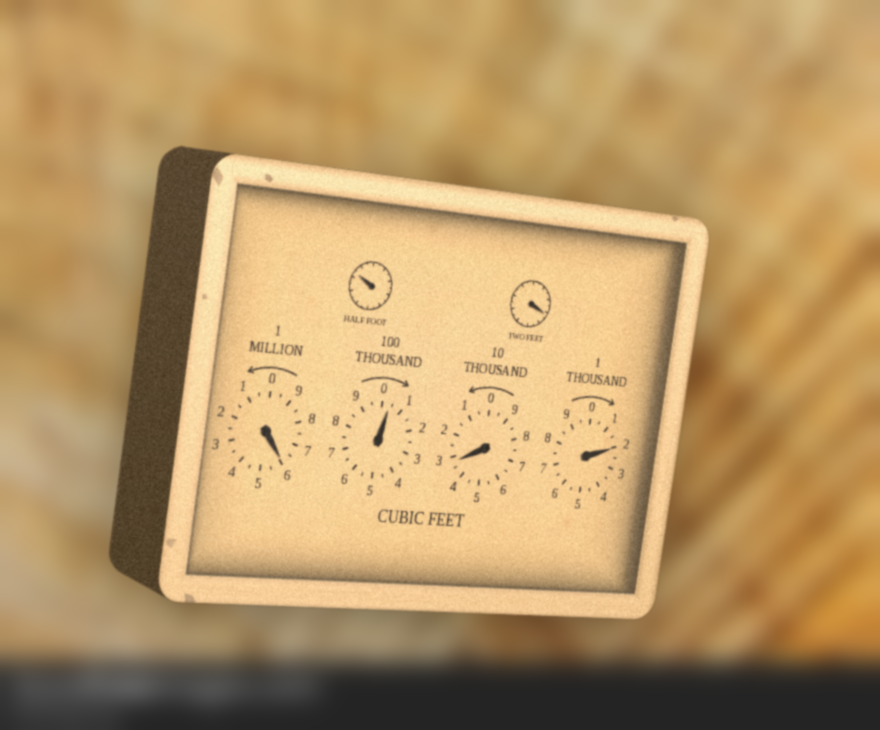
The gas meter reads 603200
